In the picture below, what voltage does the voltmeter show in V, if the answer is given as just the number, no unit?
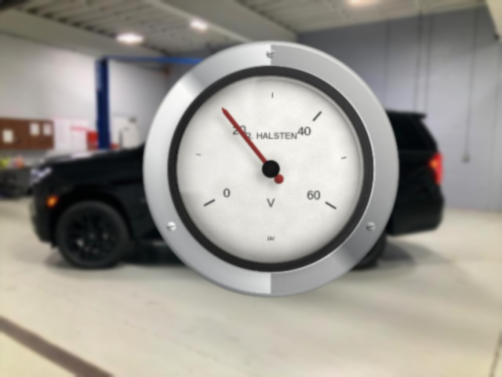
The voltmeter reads 20
